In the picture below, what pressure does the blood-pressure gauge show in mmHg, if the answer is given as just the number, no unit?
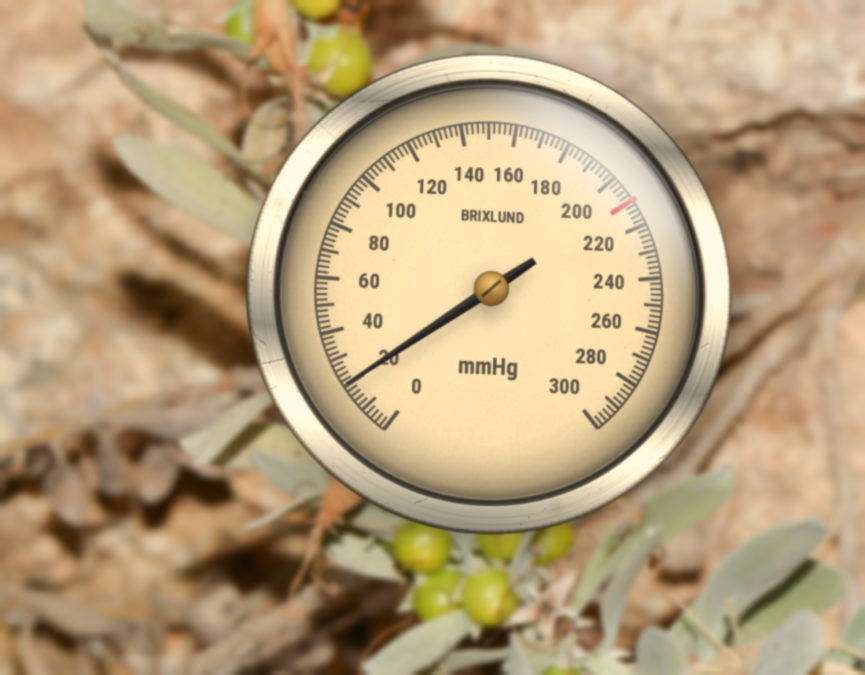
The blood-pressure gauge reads 20
